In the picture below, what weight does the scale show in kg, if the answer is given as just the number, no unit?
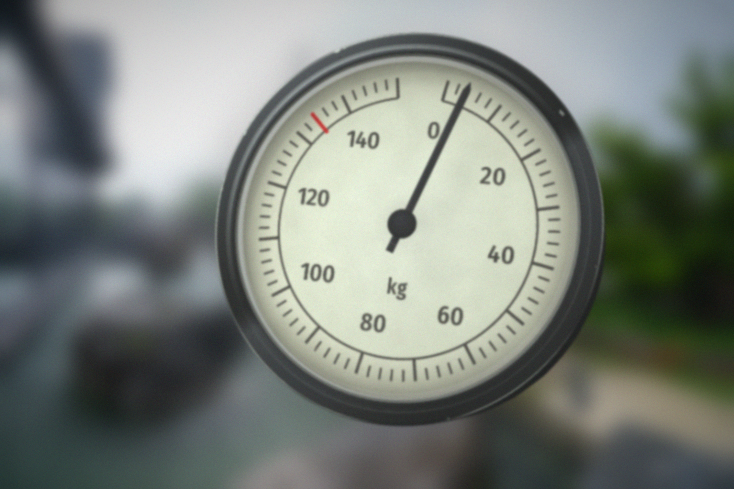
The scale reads 4
